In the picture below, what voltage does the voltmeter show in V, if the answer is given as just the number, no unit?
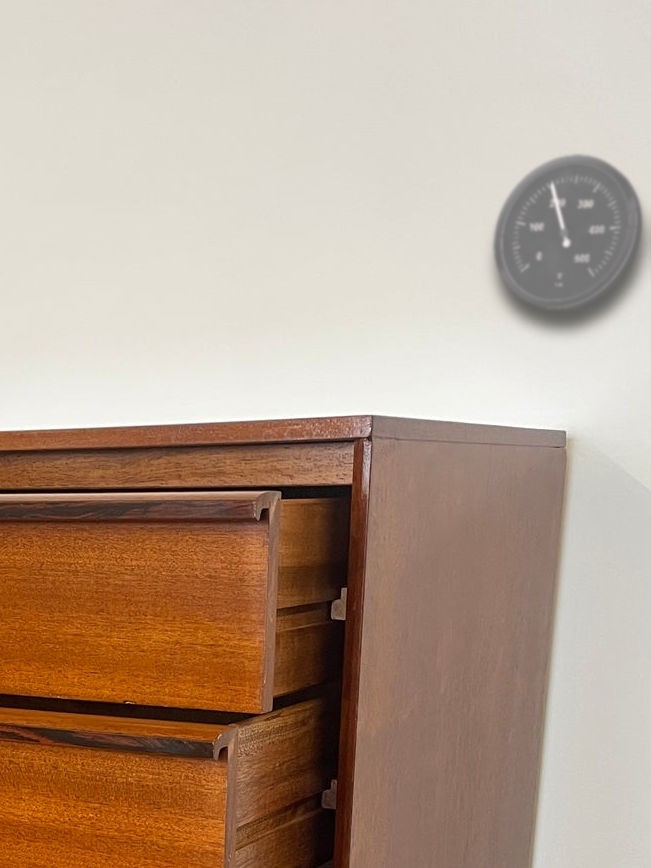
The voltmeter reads 200
